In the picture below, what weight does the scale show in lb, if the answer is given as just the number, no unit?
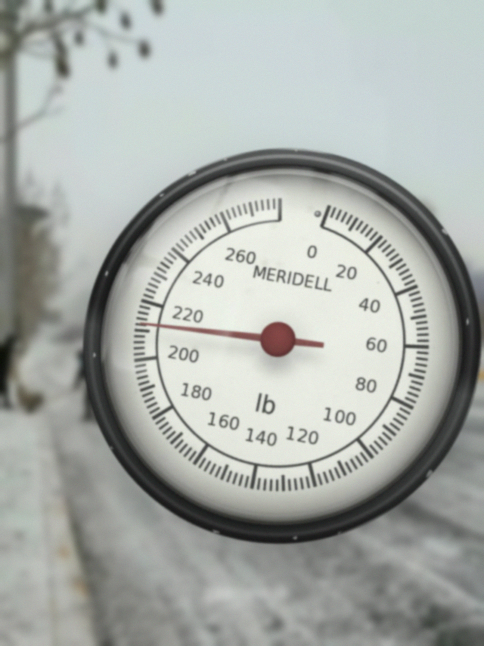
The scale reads 212
